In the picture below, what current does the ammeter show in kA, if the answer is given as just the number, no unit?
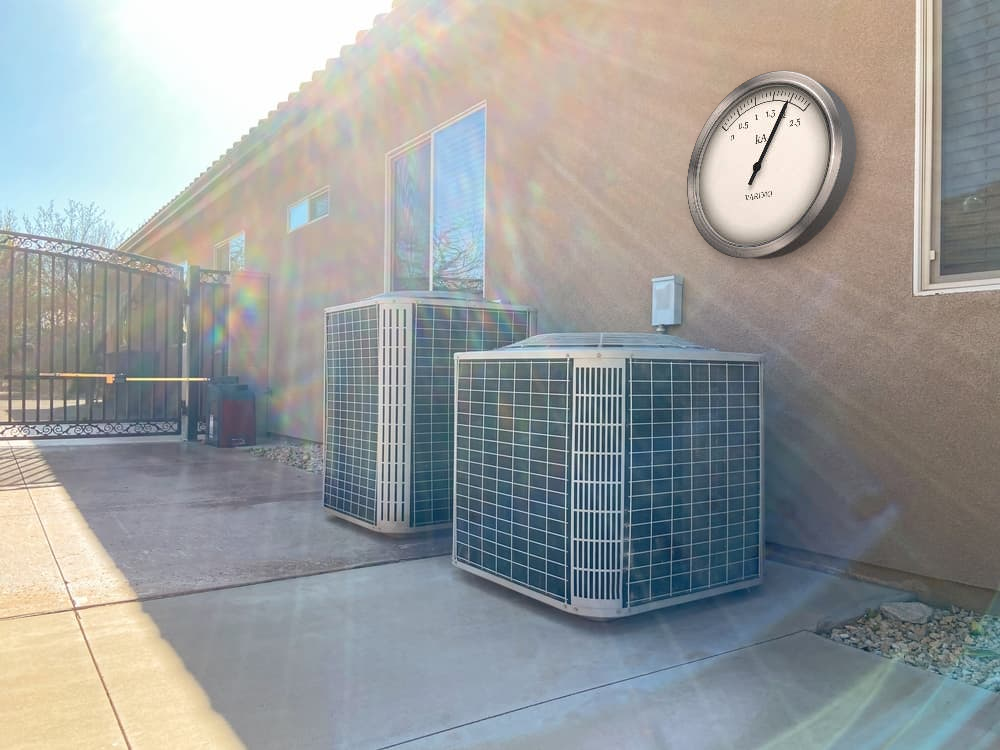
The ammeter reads 2
